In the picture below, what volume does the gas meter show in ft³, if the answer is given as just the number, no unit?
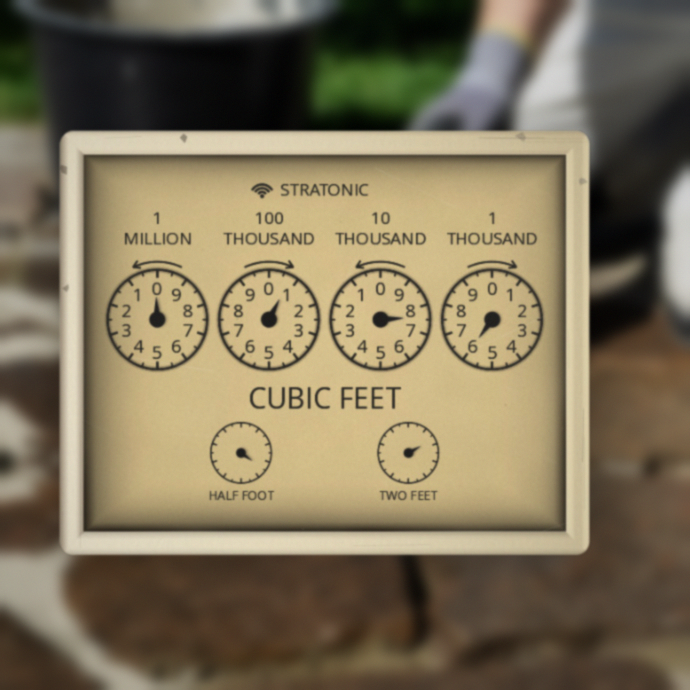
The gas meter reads 7600
